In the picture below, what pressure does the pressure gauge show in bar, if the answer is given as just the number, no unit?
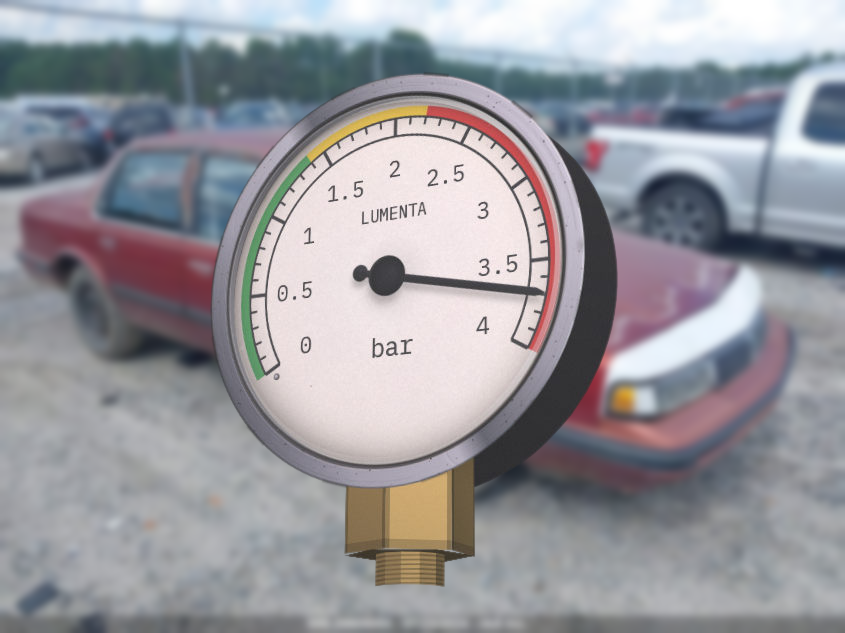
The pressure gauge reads 3.7
